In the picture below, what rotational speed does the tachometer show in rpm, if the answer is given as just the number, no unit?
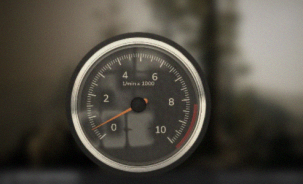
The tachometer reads 500
